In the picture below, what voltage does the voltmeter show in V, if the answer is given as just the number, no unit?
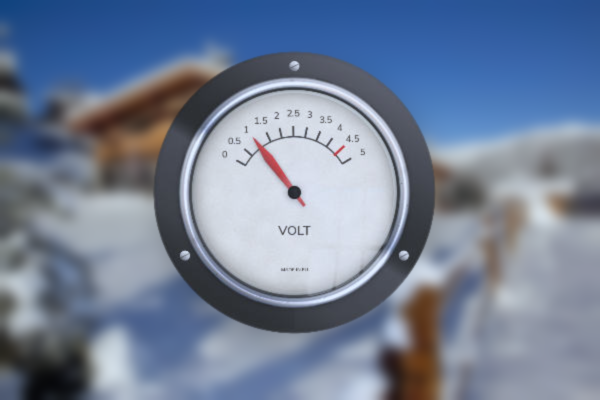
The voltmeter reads 1
